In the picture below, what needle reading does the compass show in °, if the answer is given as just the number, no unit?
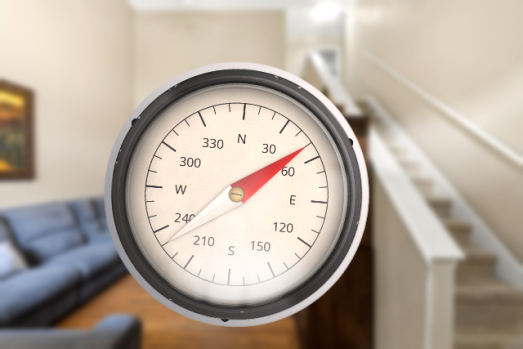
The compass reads 50
